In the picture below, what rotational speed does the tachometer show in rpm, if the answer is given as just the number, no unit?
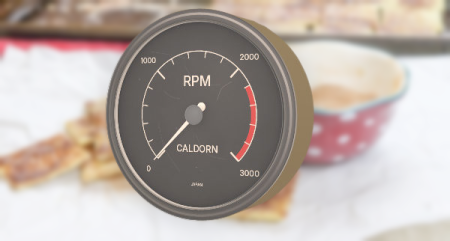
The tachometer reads 0
